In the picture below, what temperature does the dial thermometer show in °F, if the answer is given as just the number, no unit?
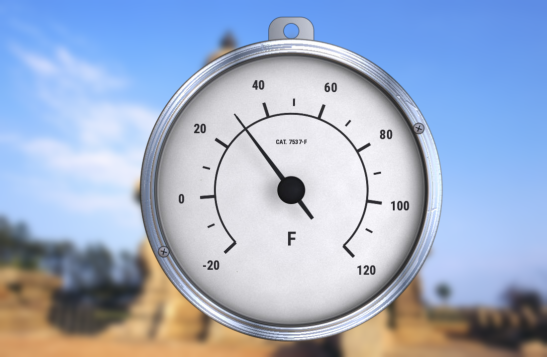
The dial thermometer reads 30
